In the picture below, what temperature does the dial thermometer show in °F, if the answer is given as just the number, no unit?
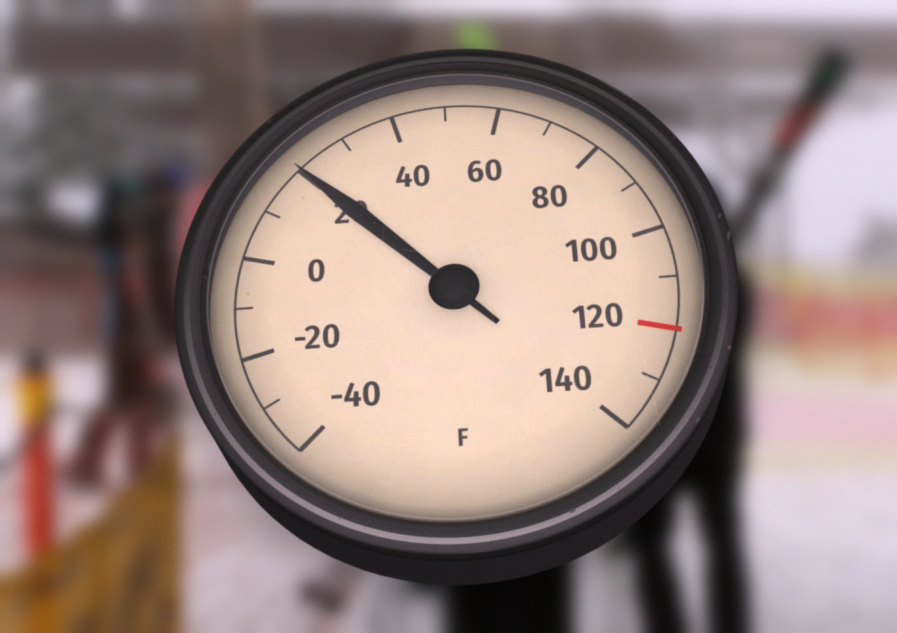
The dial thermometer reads 20
